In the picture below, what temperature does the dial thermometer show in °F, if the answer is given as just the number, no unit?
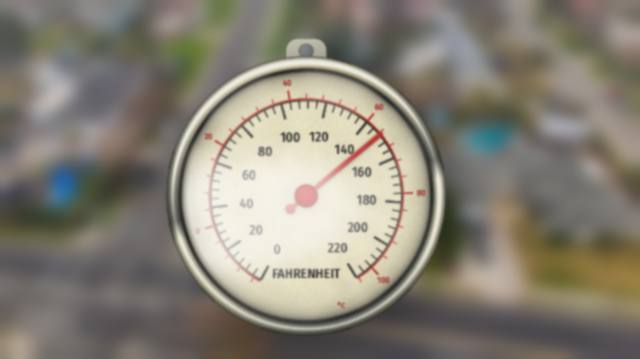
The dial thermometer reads 148
